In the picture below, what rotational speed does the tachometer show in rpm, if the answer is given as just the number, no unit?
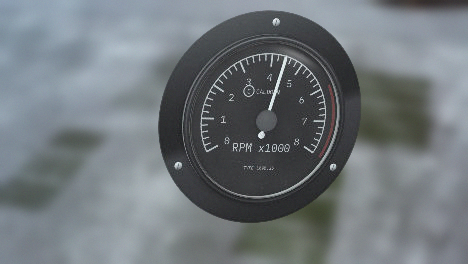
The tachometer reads 4400
